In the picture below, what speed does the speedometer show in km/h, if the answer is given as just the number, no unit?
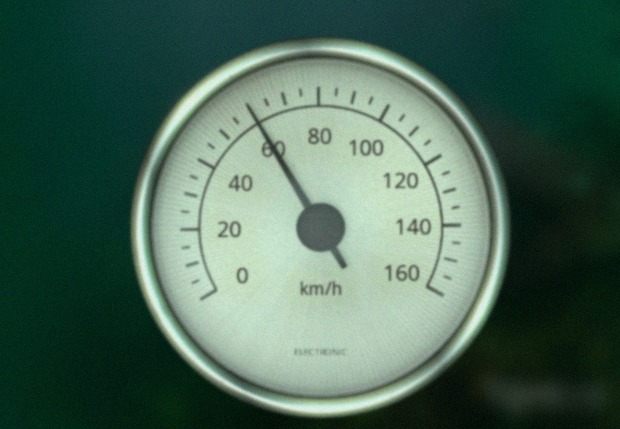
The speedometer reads 60
